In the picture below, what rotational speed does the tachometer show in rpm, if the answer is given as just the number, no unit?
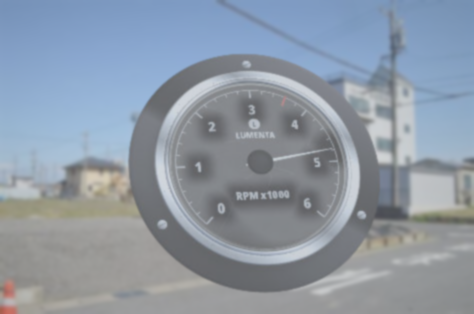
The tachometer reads 4800
